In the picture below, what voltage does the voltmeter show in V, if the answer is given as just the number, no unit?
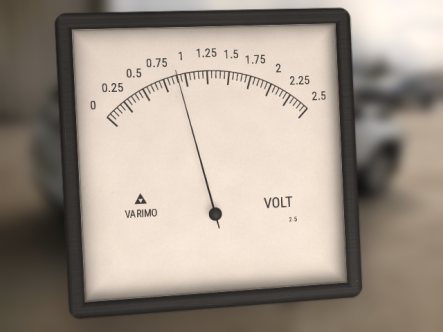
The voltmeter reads 0.9
